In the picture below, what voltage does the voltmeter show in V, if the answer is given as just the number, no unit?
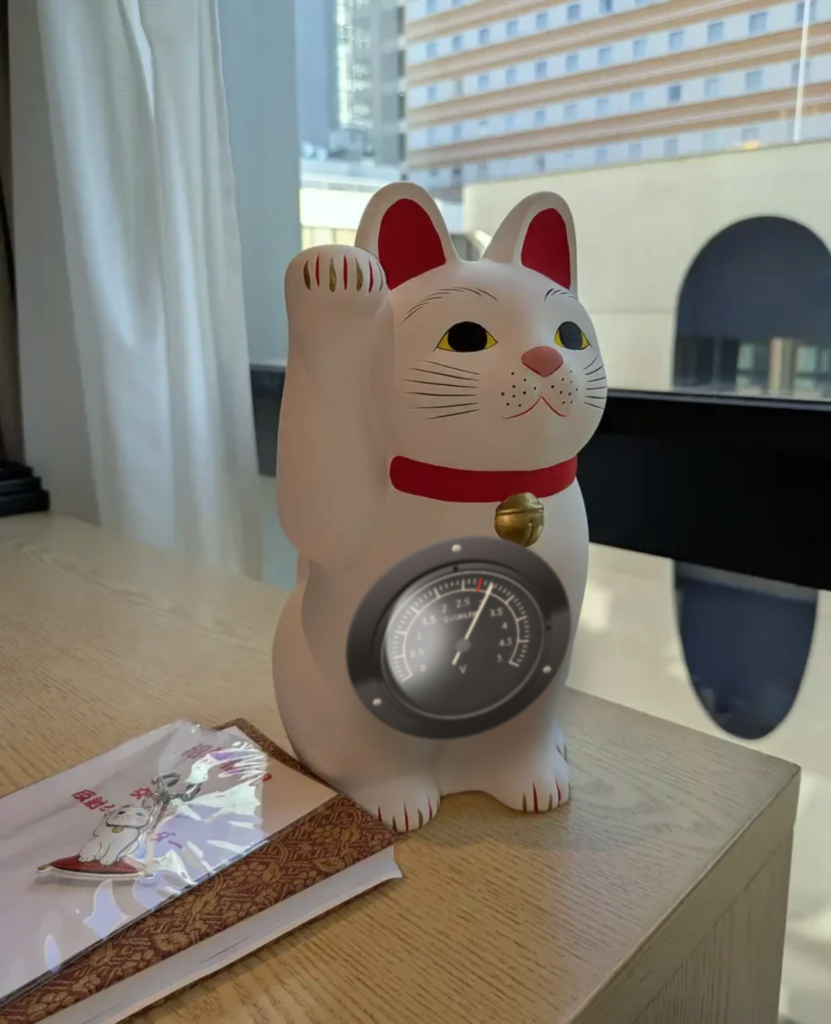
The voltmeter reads 3
